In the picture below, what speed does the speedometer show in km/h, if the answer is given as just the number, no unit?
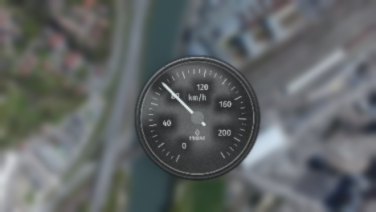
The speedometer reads 80
